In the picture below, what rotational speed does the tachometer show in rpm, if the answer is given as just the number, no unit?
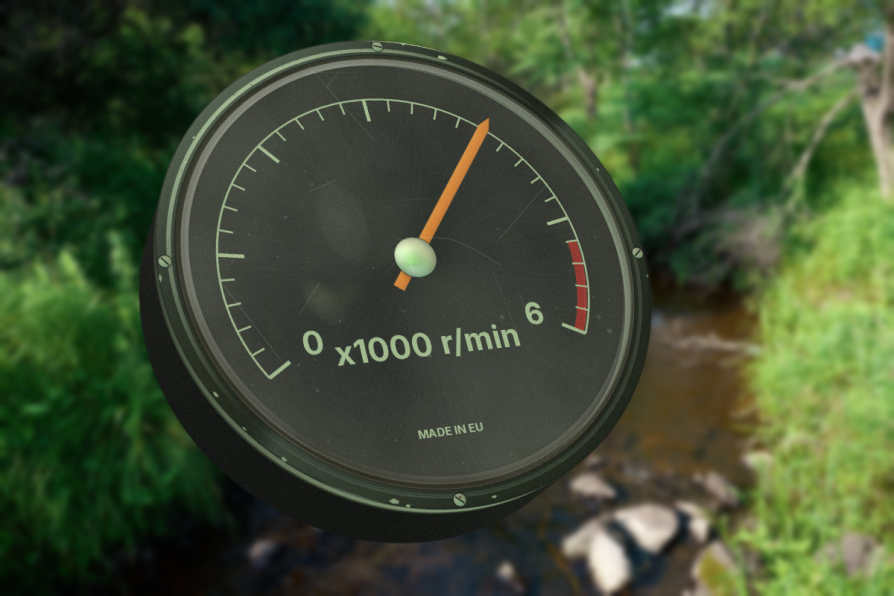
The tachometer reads 4000
